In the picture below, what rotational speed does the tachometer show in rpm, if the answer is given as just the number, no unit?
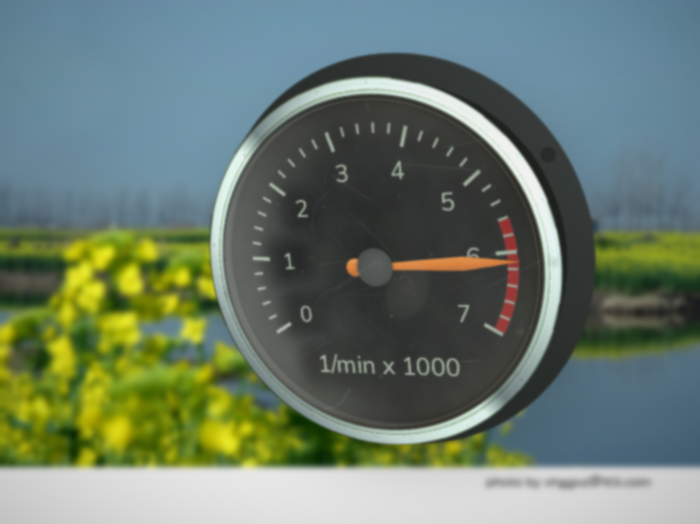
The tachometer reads 6100
